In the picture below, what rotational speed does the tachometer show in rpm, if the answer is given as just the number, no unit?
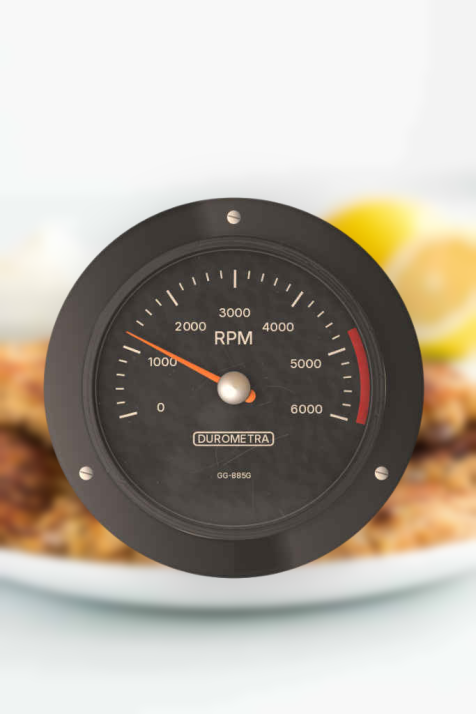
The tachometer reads 1200
